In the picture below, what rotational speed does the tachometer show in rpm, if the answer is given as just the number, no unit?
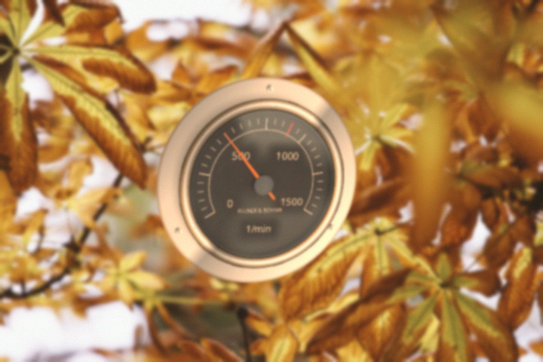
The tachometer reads 500
